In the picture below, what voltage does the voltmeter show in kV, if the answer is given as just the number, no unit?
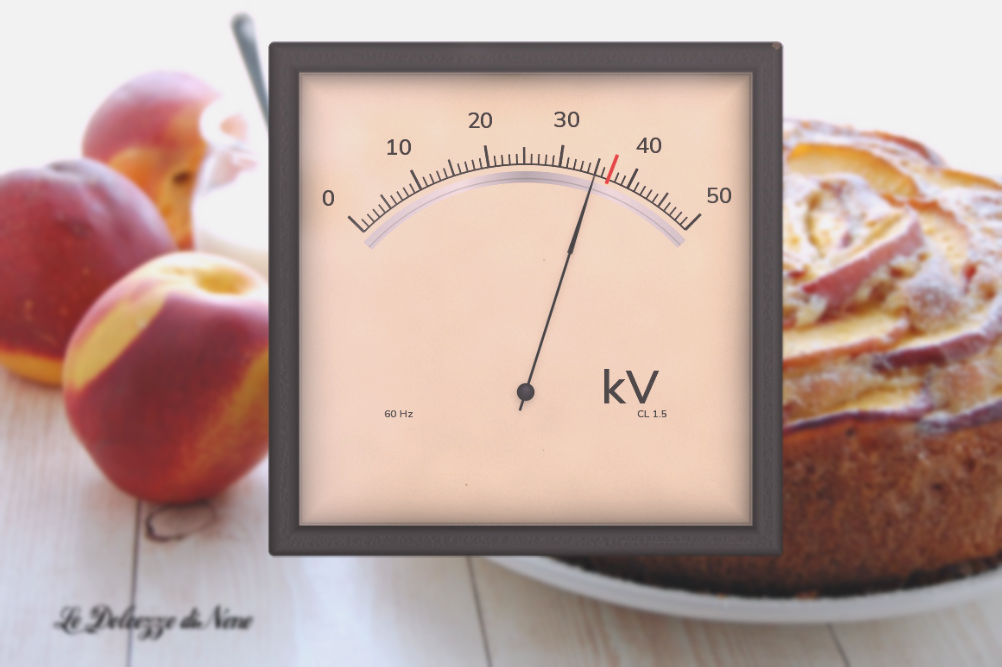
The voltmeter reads 35
